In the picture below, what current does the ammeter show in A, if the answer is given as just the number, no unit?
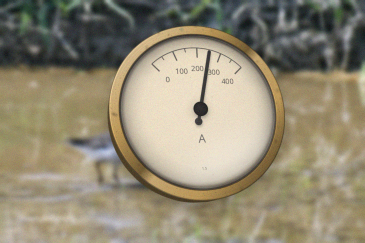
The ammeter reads 250
